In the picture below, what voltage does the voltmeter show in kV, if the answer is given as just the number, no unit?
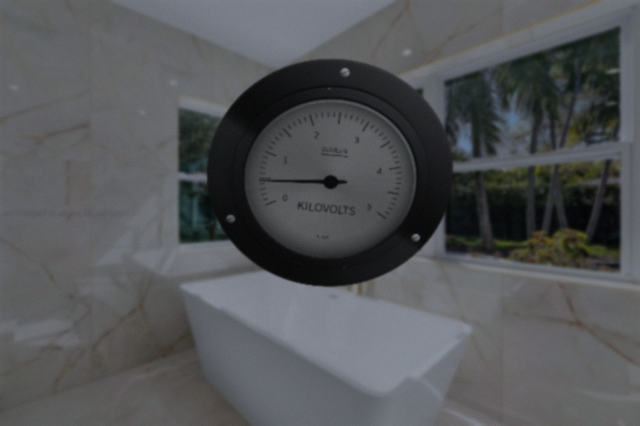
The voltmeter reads 0.5
